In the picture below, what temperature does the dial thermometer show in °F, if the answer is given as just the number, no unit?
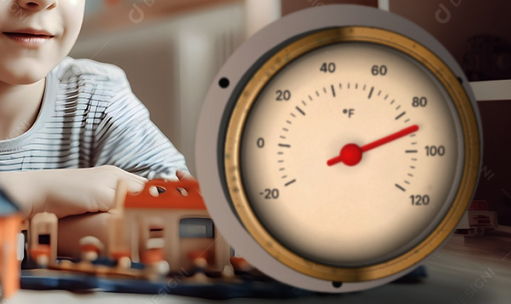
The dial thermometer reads 88
